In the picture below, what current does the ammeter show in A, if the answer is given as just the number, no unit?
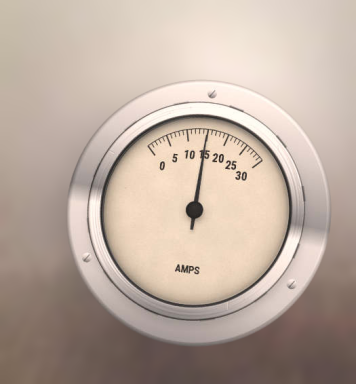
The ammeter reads 15
